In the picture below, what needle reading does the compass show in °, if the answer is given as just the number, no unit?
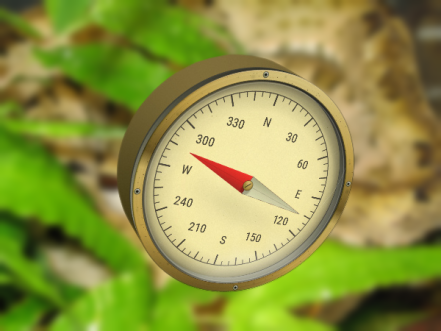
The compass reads 285
